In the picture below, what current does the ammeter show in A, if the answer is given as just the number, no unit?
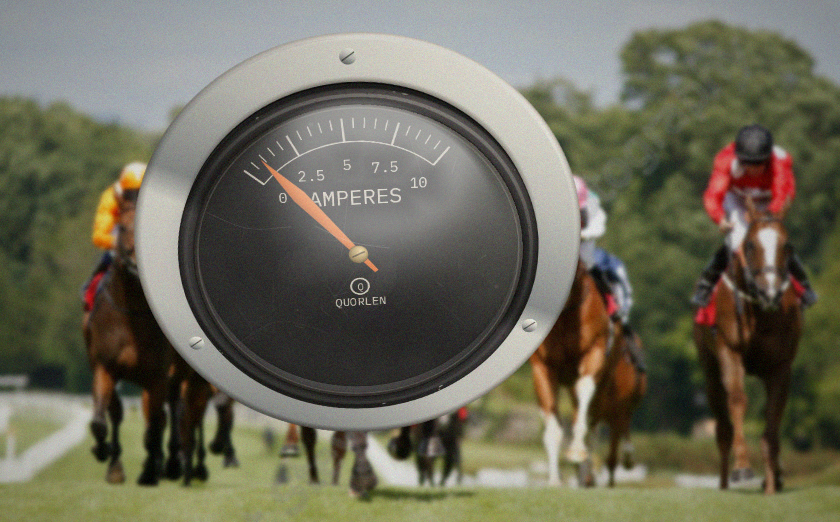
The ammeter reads 1
